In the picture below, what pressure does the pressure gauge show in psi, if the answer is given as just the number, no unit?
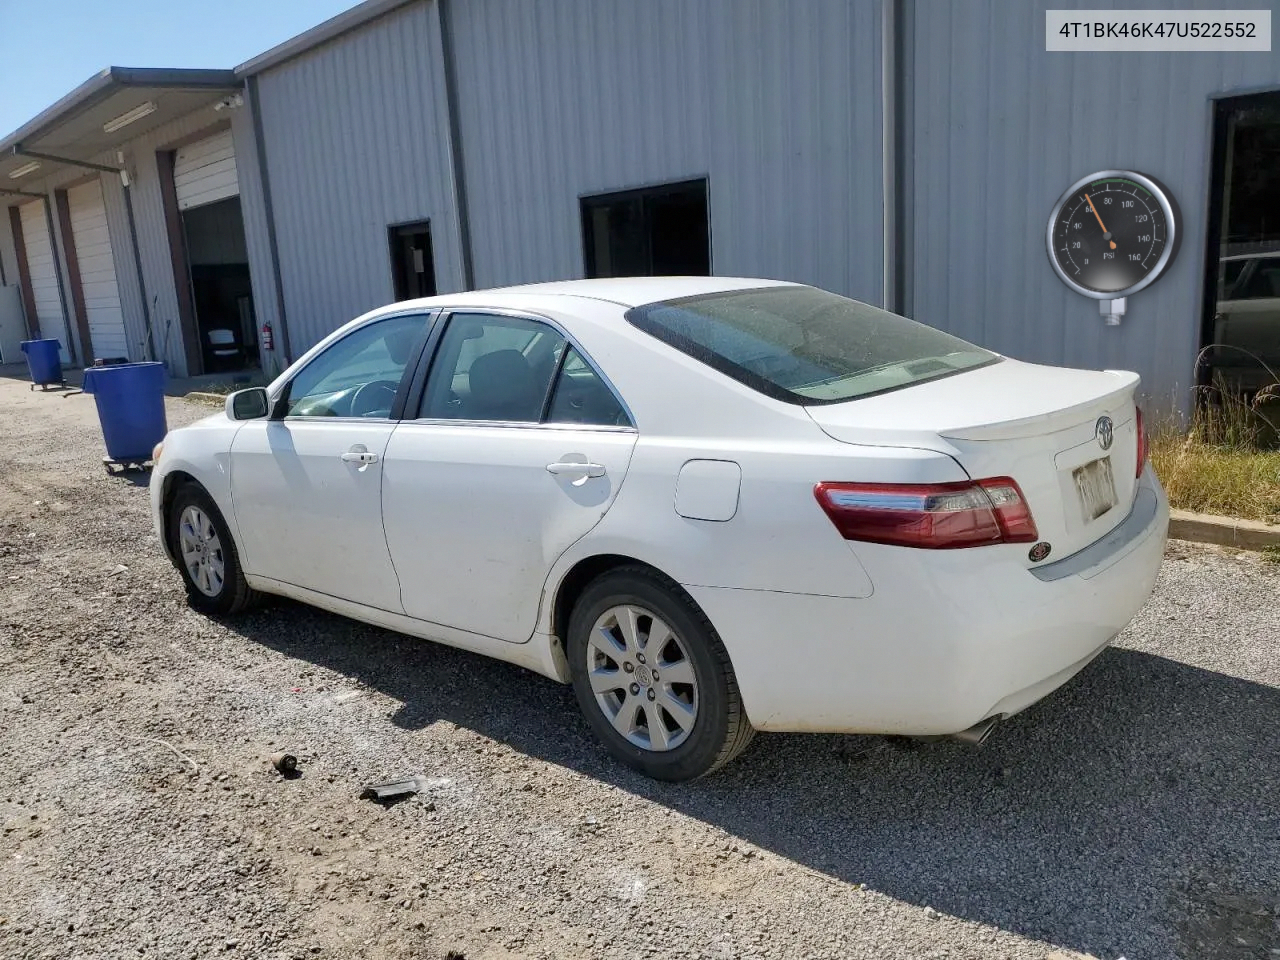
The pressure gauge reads 65
